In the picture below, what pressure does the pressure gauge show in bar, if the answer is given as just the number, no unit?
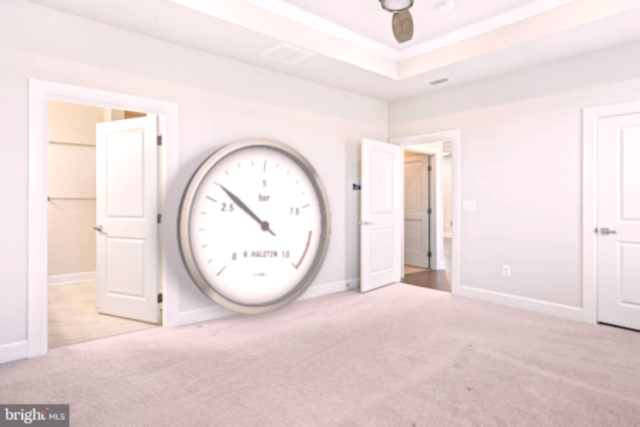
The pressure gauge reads 3
